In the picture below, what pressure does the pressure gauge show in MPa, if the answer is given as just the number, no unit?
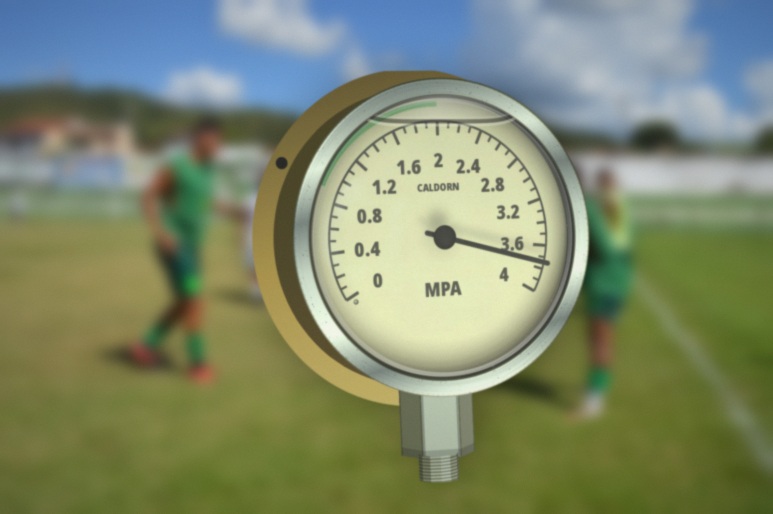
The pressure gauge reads 3.75
